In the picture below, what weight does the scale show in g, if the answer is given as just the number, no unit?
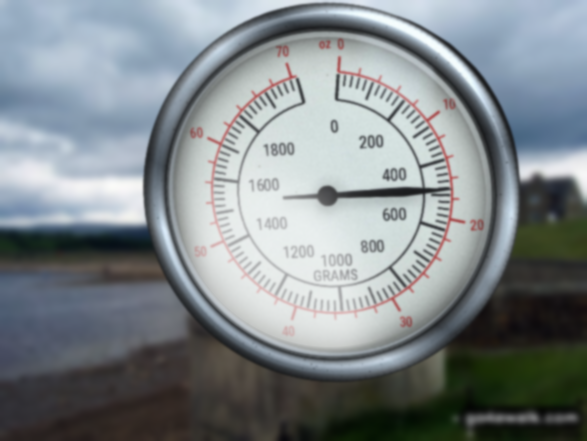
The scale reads 480
